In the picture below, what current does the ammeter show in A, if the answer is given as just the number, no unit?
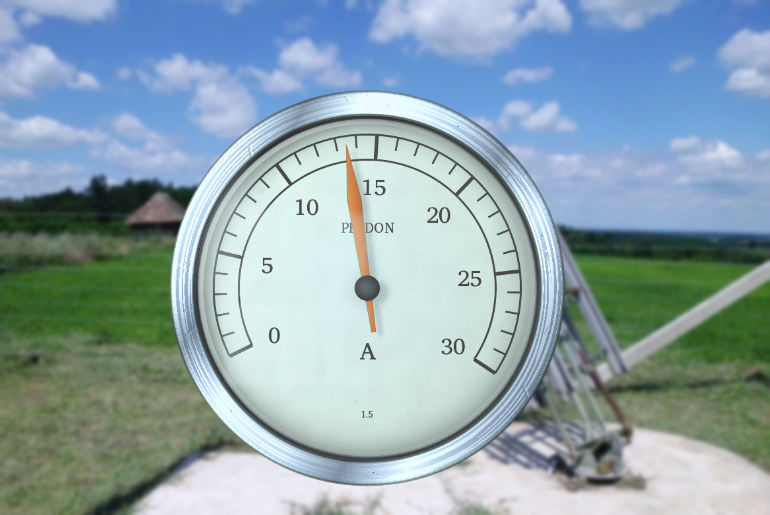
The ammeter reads 13.5
